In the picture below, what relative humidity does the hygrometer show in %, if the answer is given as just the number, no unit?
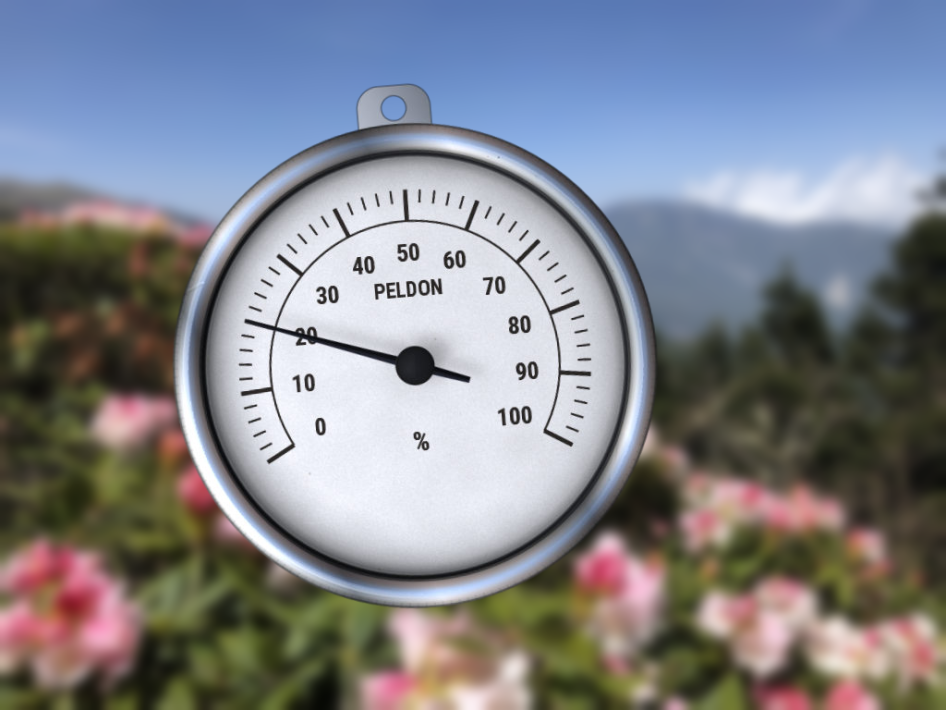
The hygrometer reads 20
